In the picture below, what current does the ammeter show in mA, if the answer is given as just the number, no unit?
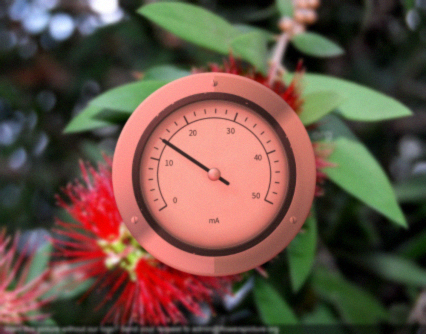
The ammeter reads 14
